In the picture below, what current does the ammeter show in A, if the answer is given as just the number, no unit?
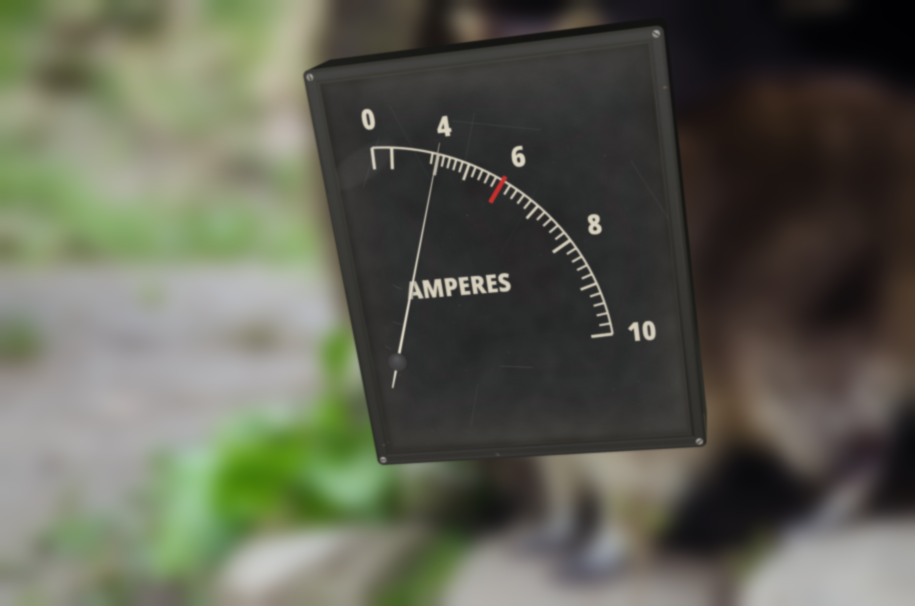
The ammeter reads 4
